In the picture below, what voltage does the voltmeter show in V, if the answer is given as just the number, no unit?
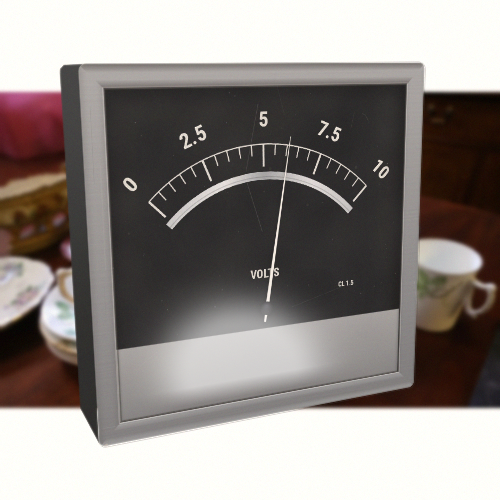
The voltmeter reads 6
